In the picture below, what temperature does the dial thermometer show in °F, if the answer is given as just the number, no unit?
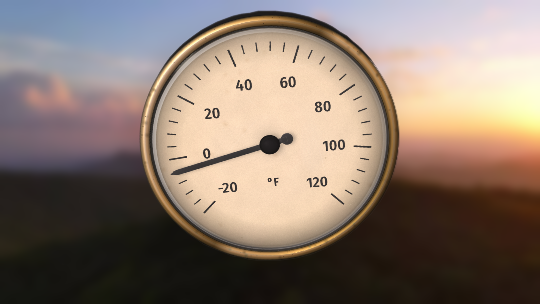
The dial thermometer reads -4
